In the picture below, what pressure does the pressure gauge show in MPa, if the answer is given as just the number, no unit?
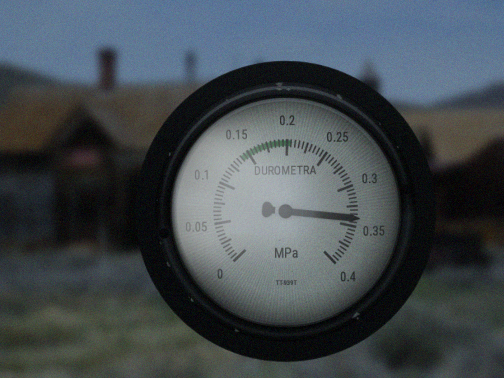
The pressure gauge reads 0.34
